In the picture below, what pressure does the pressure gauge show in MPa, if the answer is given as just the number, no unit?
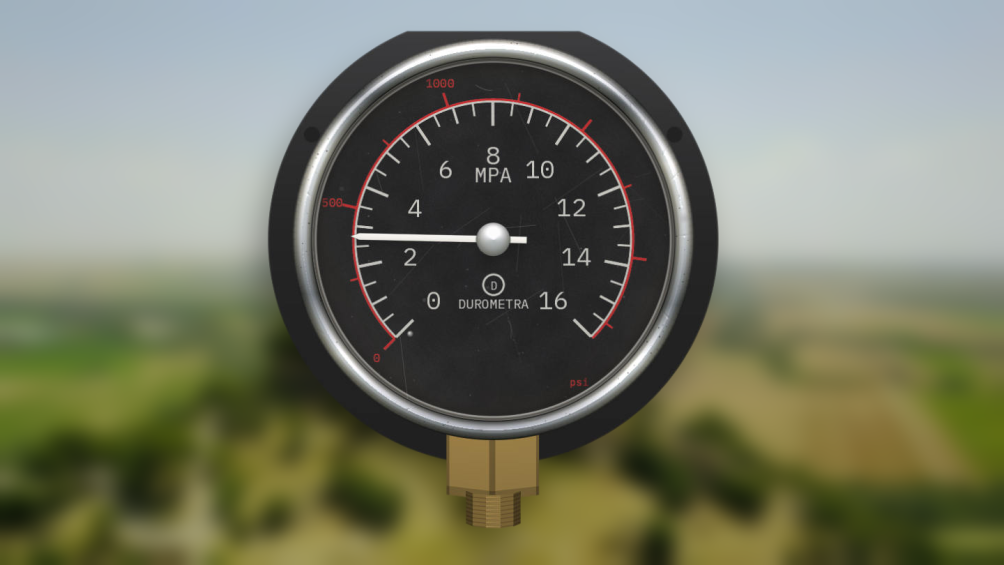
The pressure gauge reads 2.75
